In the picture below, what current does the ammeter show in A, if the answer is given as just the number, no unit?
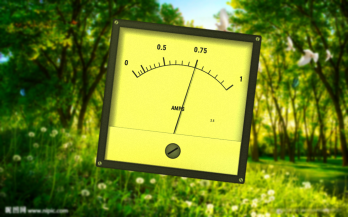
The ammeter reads 0.75
